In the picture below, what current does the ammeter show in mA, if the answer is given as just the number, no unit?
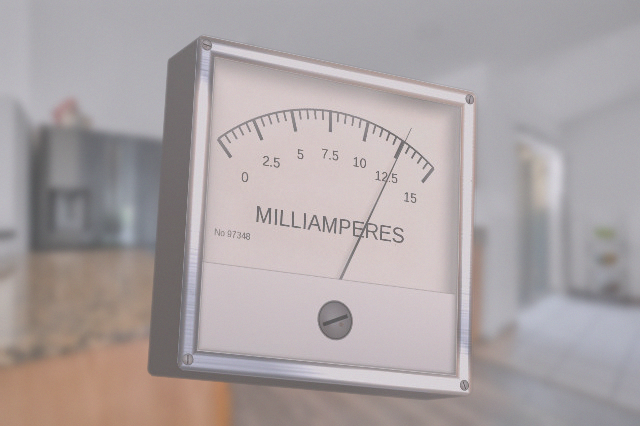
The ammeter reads 12.5
